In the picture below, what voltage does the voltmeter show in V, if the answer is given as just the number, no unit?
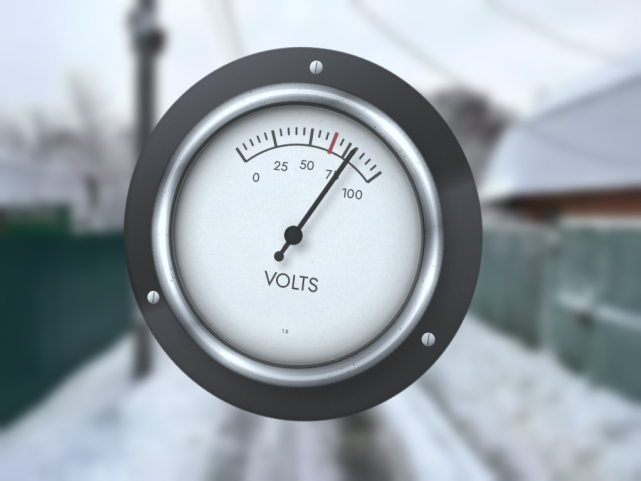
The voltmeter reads 80
